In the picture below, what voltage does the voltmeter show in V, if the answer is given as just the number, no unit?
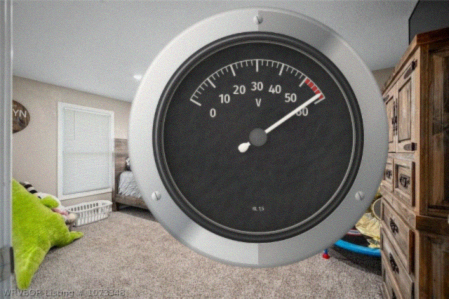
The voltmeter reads 58
